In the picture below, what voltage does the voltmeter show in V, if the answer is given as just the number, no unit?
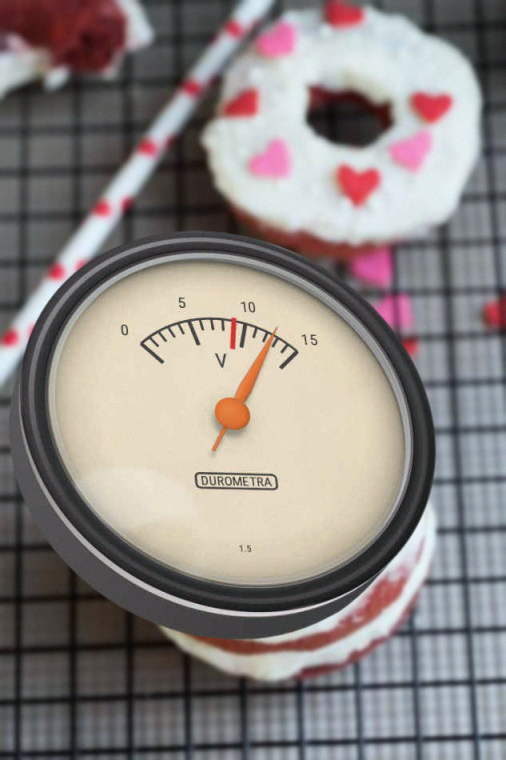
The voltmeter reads 12.5
